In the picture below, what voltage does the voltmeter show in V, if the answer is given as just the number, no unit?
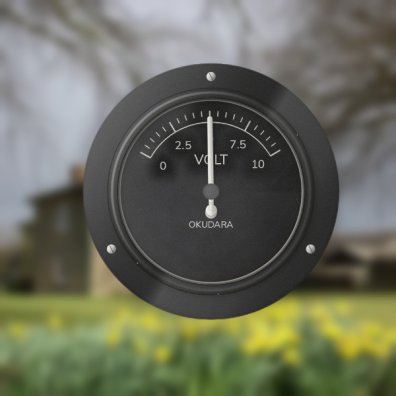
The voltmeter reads 5
